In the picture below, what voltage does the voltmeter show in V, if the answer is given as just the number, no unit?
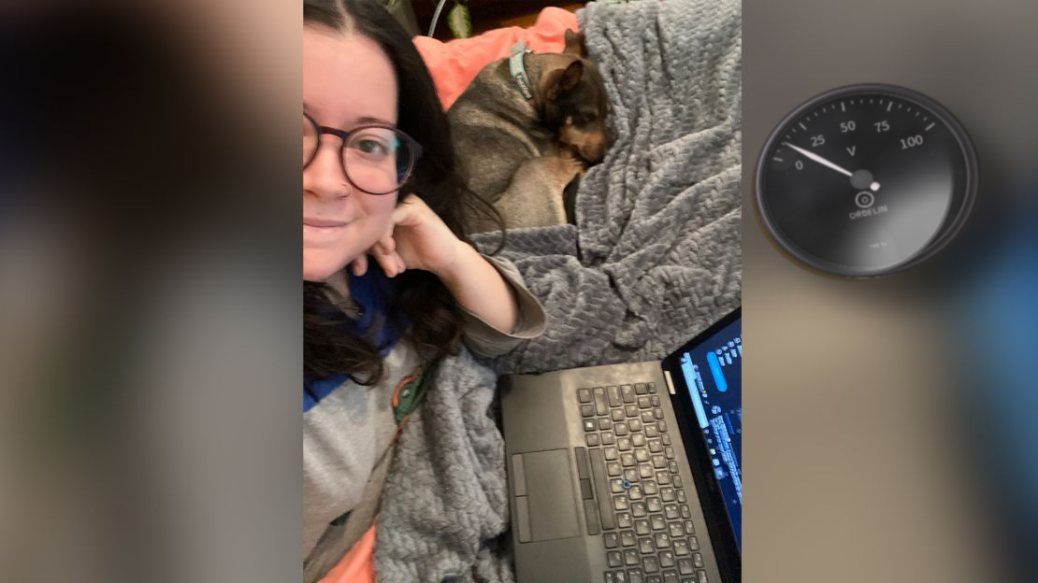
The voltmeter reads 10
